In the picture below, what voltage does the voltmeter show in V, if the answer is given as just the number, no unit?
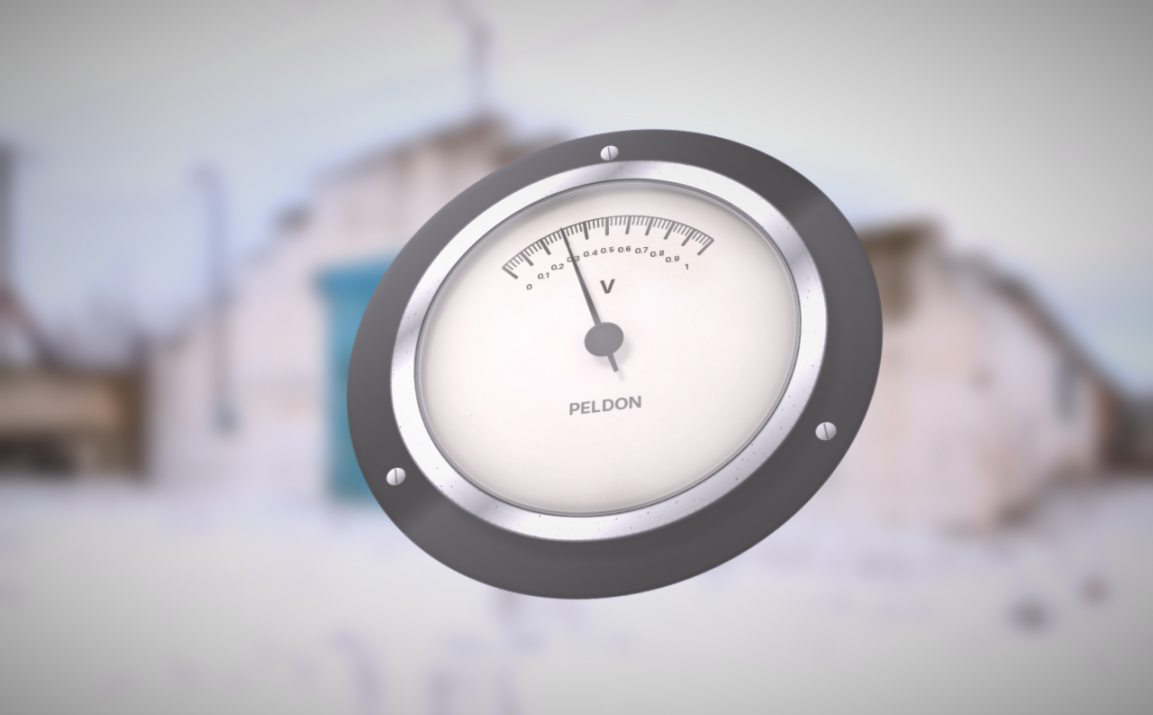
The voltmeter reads 0.3
